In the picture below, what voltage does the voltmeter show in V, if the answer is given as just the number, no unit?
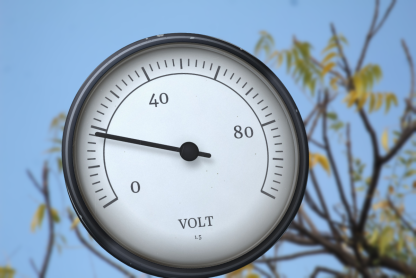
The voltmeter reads 18
